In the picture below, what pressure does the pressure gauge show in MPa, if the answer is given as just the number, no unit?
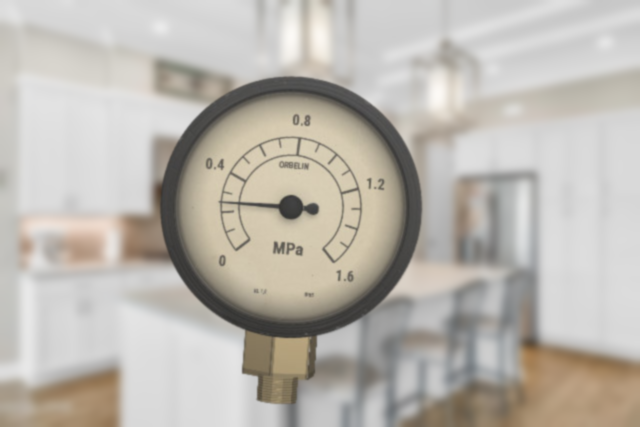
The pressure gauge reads 0.25
